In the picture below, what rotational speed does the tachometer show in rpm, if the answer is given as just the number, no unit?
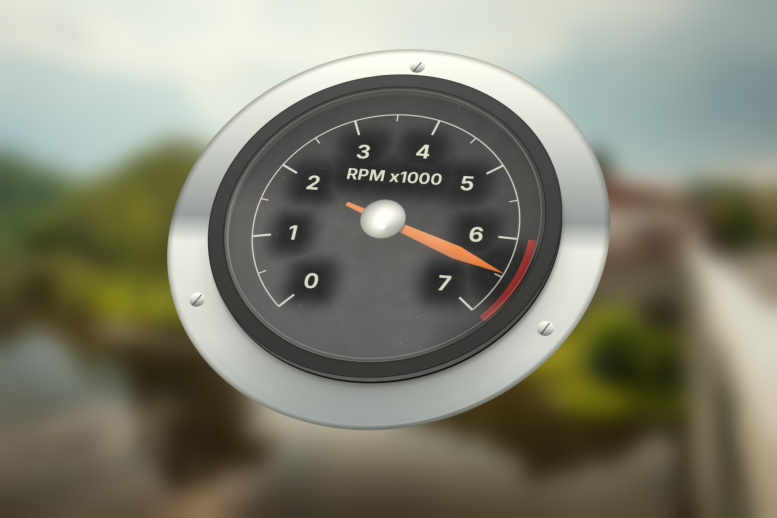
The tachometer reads 6500
